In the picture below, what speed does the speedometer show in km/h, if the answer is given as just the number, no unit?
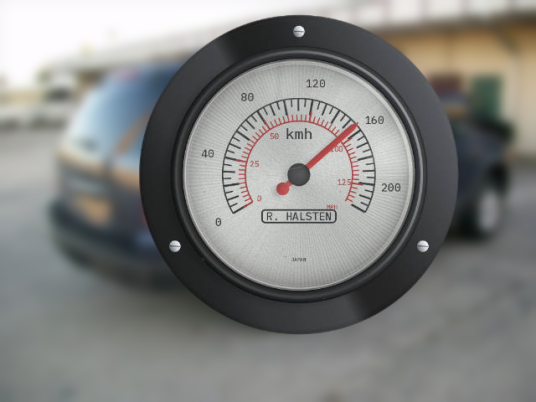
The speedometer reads 155
